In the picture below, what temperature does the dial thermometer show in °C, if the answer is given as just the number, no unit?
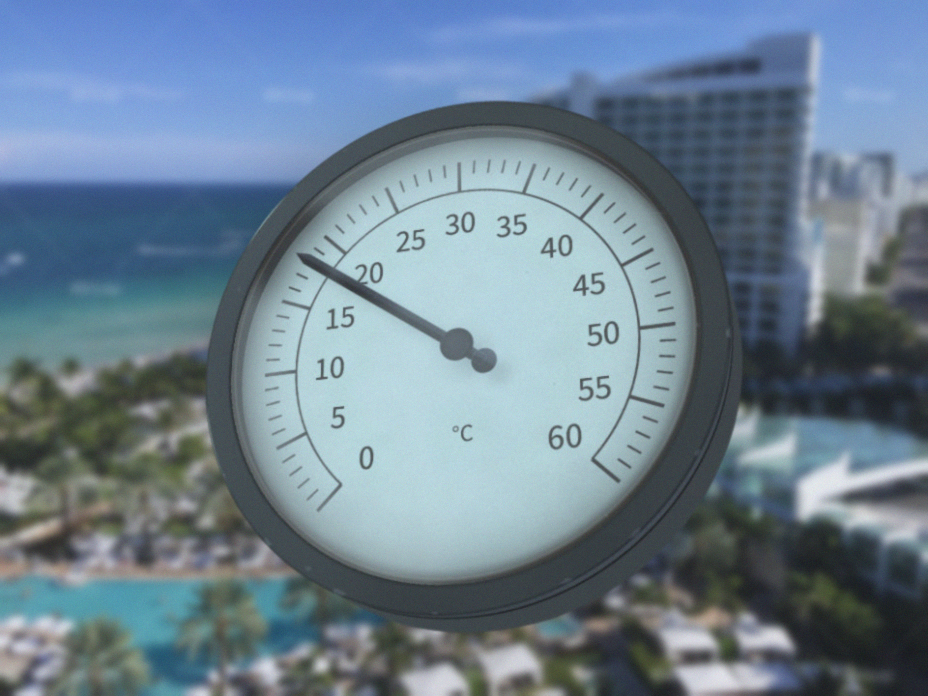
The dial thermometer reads 18
